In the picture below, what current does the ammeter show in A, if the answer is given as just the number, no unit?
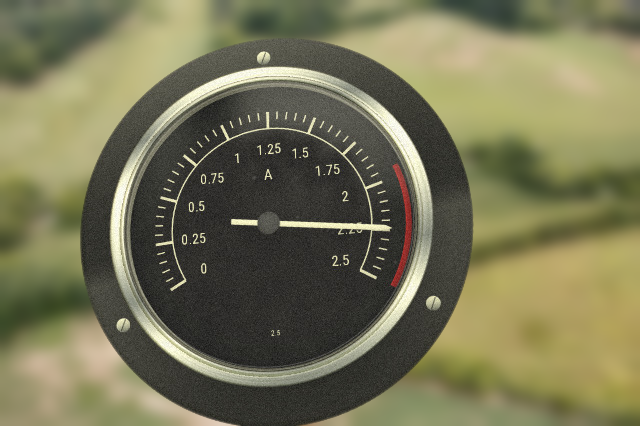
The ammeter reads 2.25
